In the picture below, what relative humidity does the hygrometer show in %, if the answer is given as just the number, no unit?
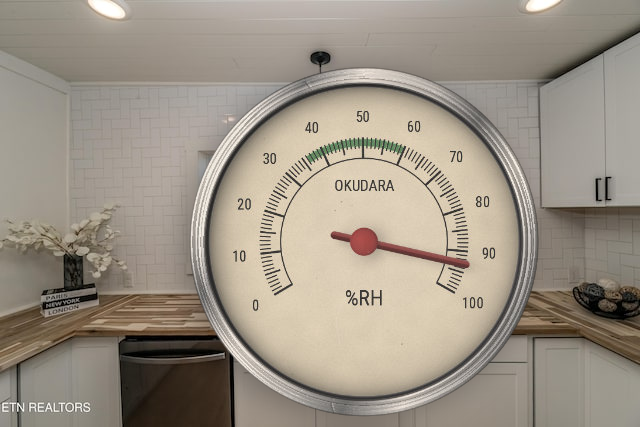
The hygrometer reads 93
